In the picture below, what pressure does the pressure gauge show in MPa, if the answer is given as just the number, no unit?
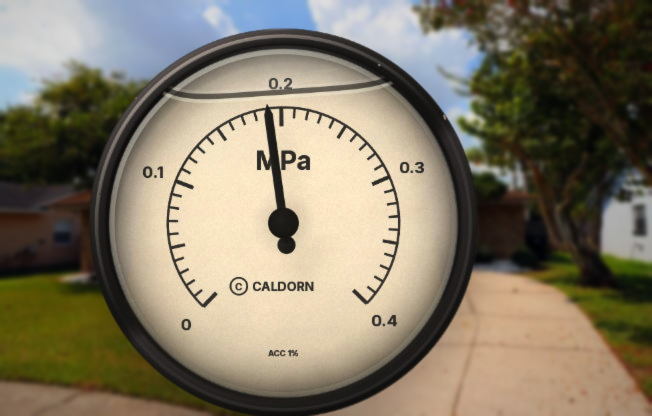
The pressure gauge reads 0.19
